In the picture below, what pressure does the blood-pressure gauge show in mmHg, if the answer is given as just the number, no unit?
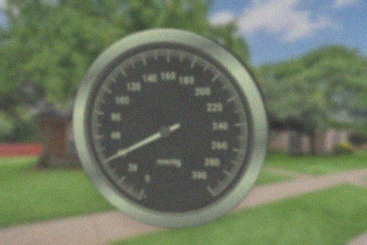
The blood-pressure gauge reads 40
